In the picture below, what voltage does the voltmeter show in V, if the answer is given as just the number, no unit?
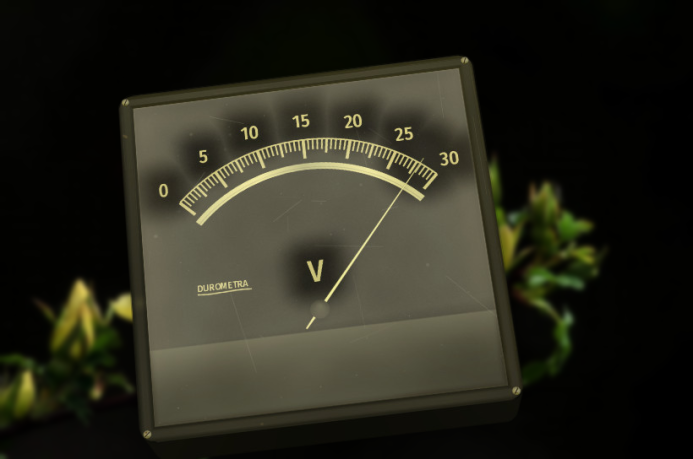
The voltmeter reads 28
